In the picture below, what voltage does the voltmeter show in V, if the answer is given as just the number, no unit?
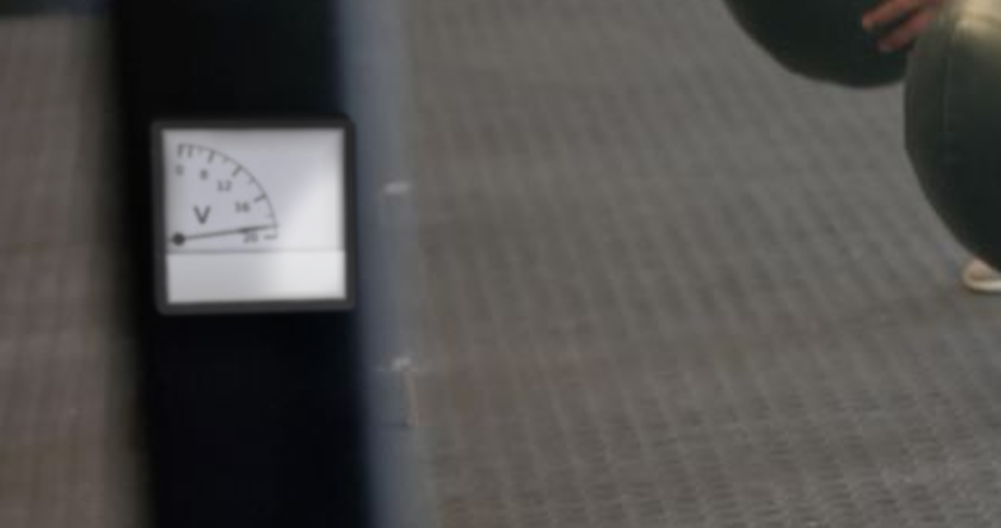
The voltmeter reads 19
